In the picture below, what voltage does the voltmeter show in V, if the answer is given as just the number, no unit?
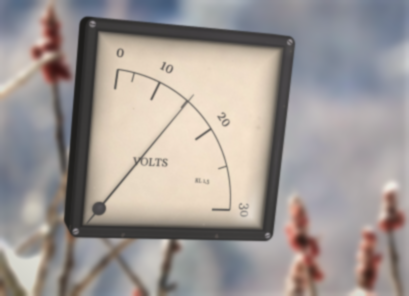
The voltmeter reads 15
